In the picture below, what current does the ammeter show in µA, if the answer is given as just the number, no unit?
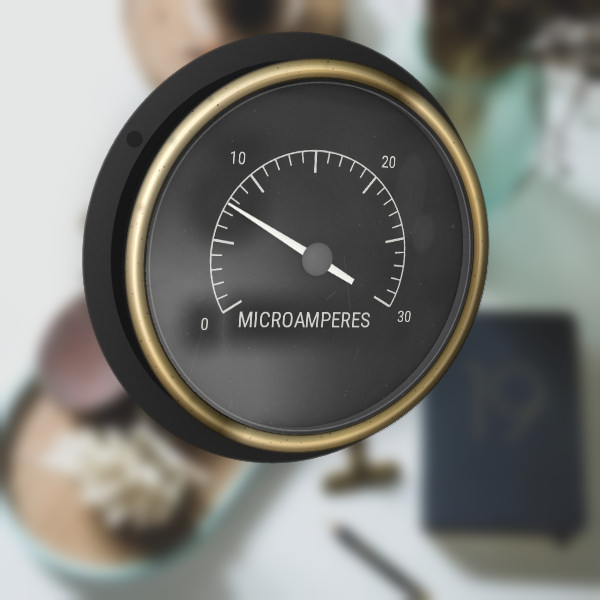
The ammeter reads 7.5
